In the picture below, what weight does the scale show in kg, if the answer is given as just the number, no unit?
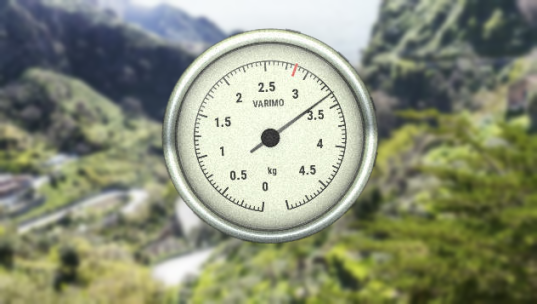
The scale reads 3.35
